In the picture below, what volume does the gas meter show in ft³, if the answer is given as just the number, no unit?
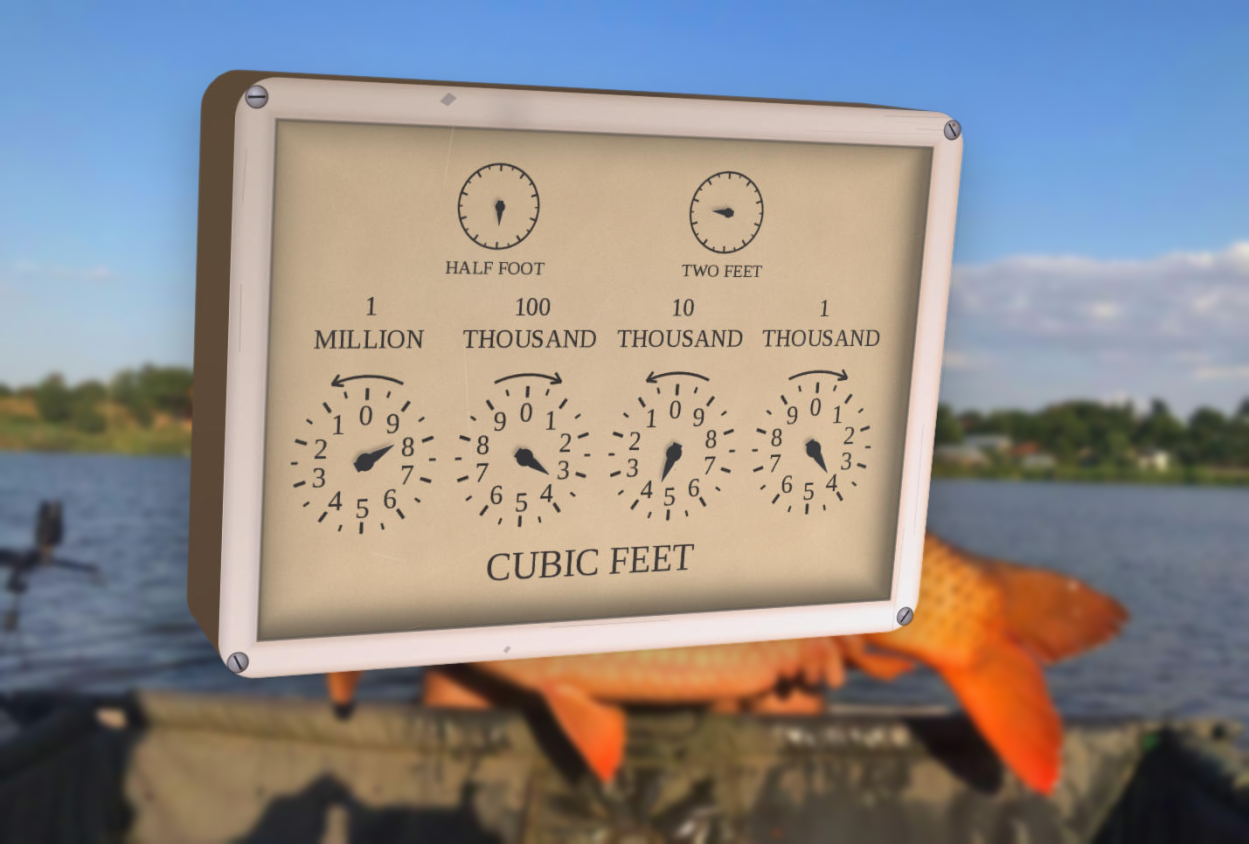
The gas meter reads 834400
